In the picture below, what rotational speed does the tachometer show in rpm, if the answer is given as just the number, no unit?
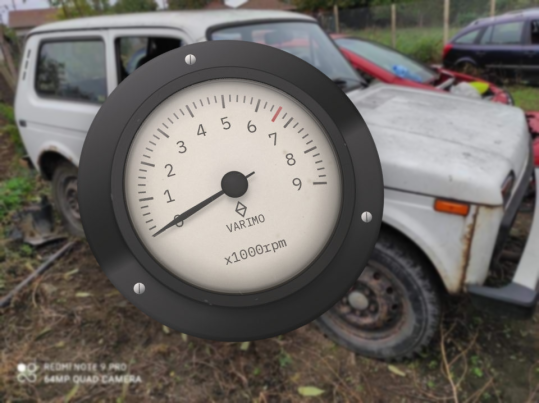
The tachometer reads 0
